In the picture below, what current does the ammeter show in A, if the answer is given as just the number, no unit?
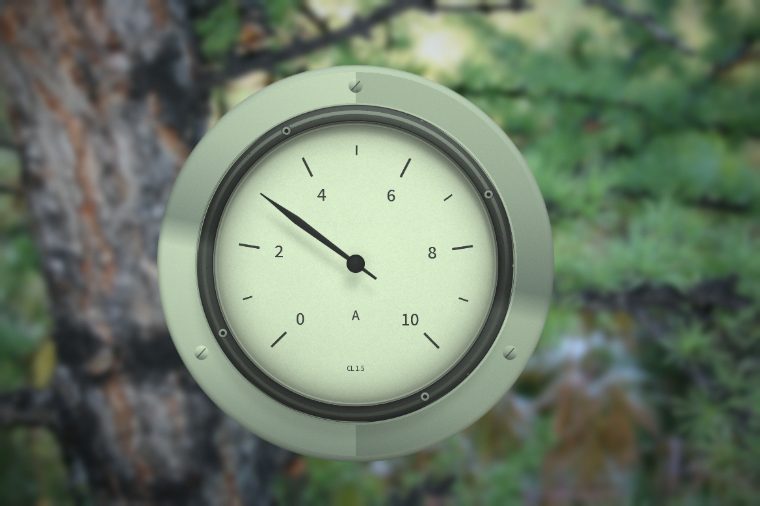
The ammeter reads 3
